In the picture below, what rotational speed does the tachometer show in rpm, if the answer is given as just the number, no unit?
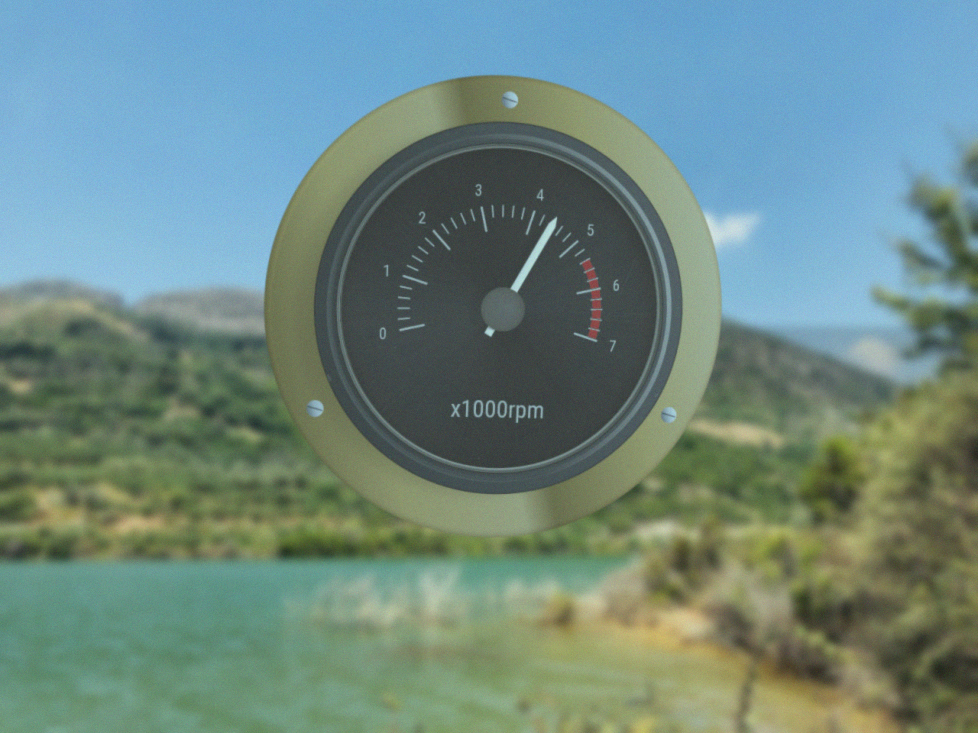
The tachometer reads 4400
